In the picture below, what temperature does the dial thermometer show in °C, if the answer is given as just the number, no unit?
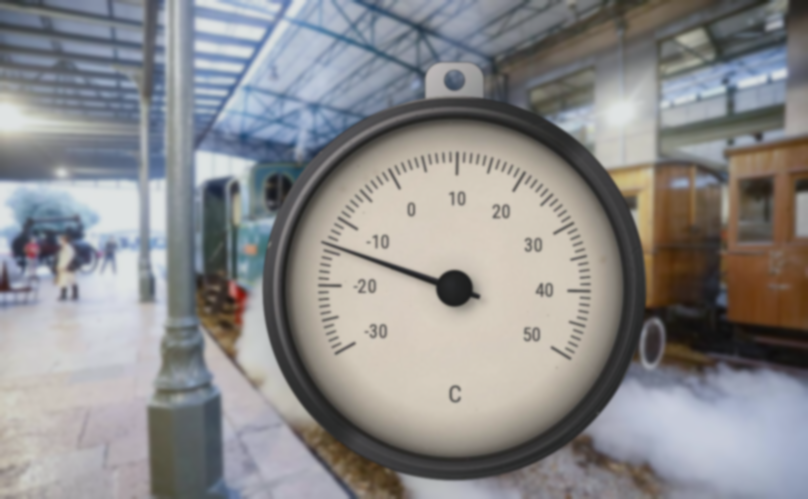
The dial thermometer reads -14
